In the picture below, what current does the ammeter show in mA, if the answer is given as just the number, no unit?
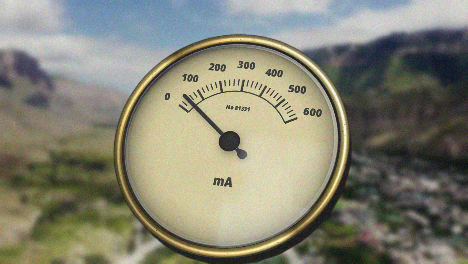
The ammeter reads 40
